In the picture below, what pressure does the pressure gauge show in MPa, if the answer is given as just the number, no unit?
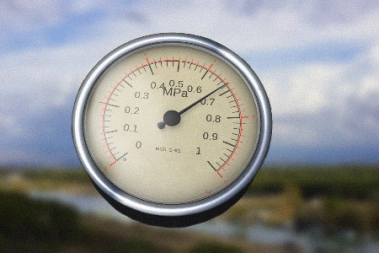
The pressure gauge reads 0.68
